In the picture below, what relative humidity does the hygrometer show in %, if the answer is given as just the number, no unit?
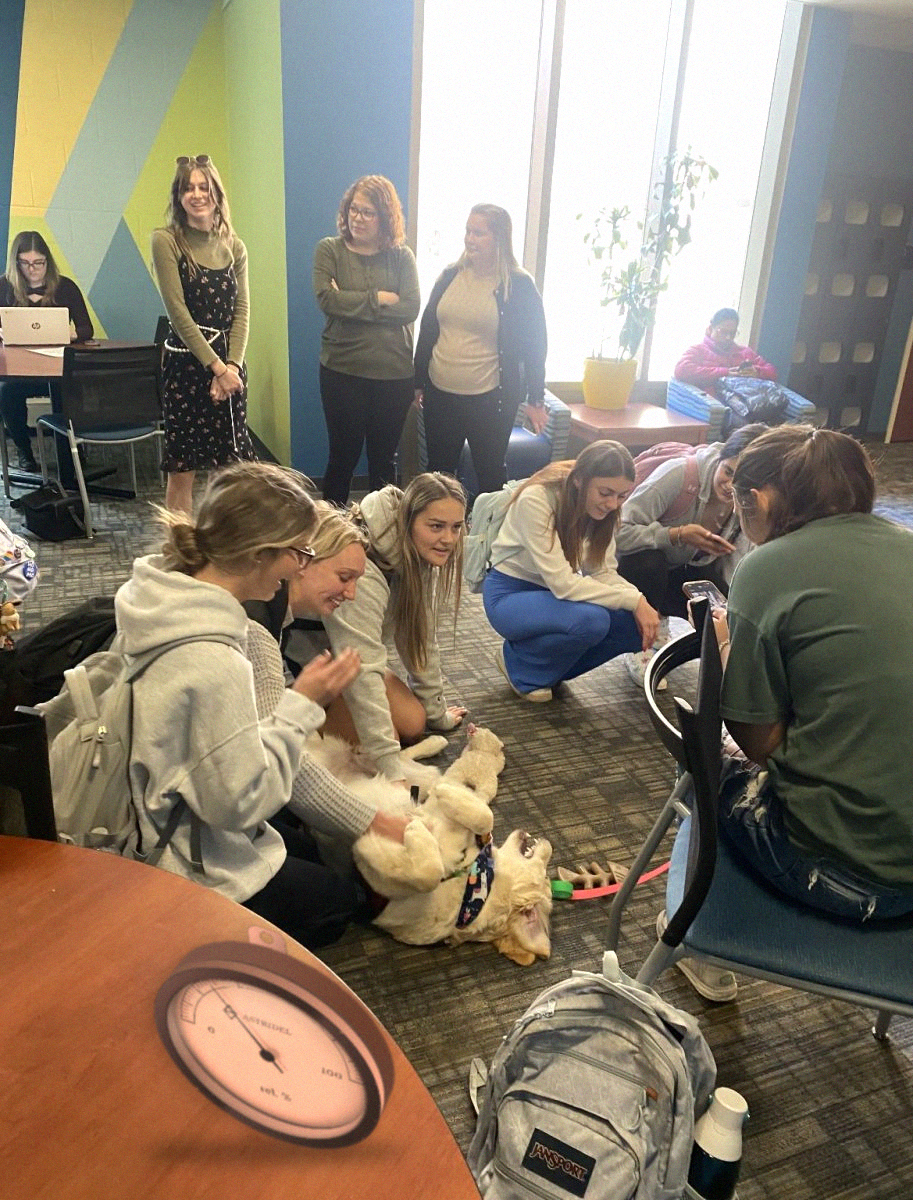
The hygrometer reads 30
